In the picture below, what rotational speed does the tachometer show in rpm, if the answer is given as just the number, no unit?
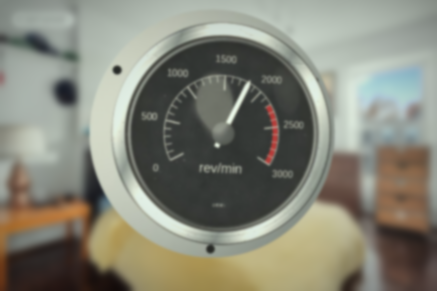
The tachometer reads 1800
